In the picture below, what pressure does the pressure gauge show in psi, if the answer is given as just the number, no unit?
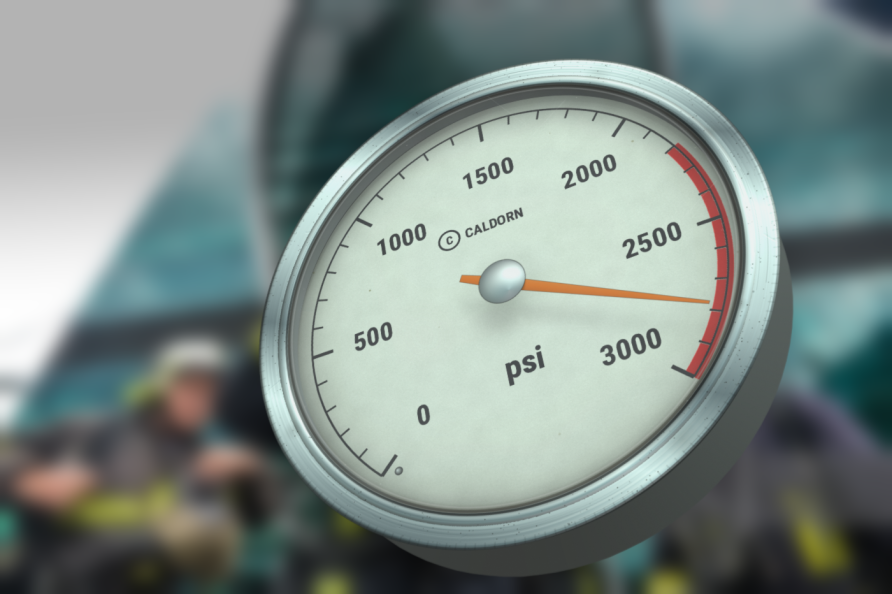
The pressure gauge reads 2800
